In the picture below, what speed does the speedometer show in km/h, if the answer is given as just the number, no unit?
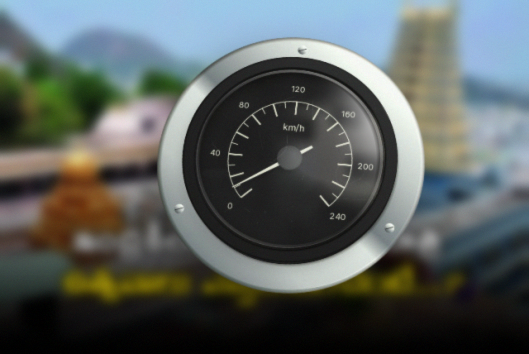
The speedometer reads 10
